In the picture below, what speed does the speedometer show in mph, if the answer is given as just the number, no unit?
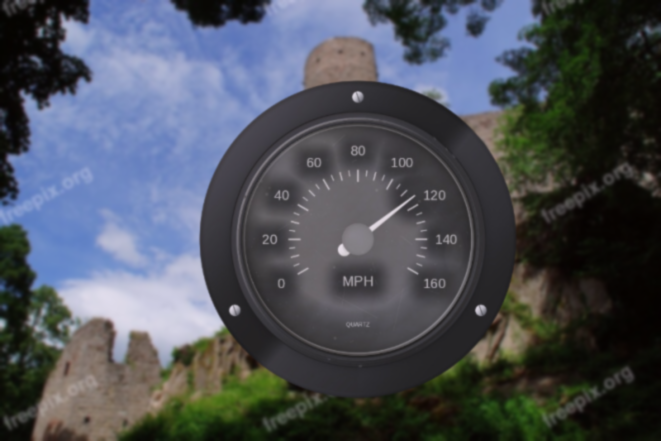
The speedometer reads 115
